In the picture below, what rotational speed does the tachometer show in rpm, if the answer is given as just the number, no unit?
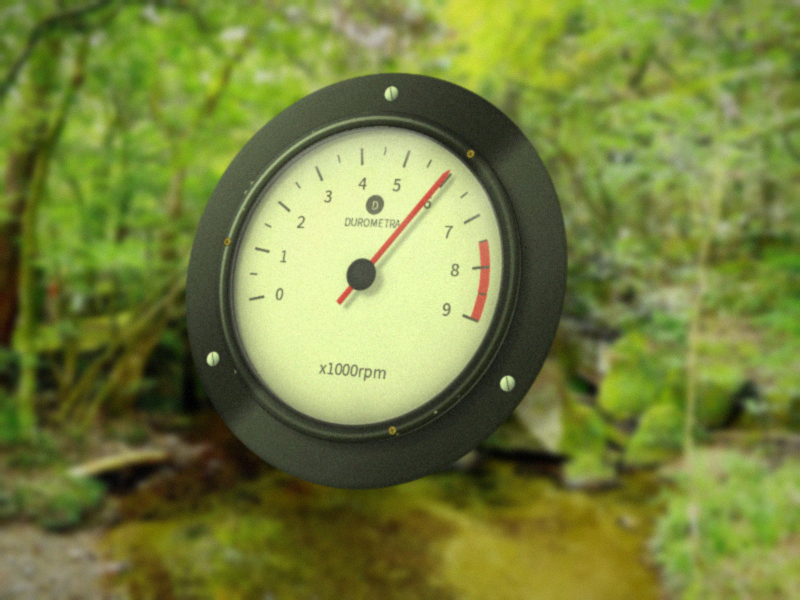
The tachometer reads 6000
